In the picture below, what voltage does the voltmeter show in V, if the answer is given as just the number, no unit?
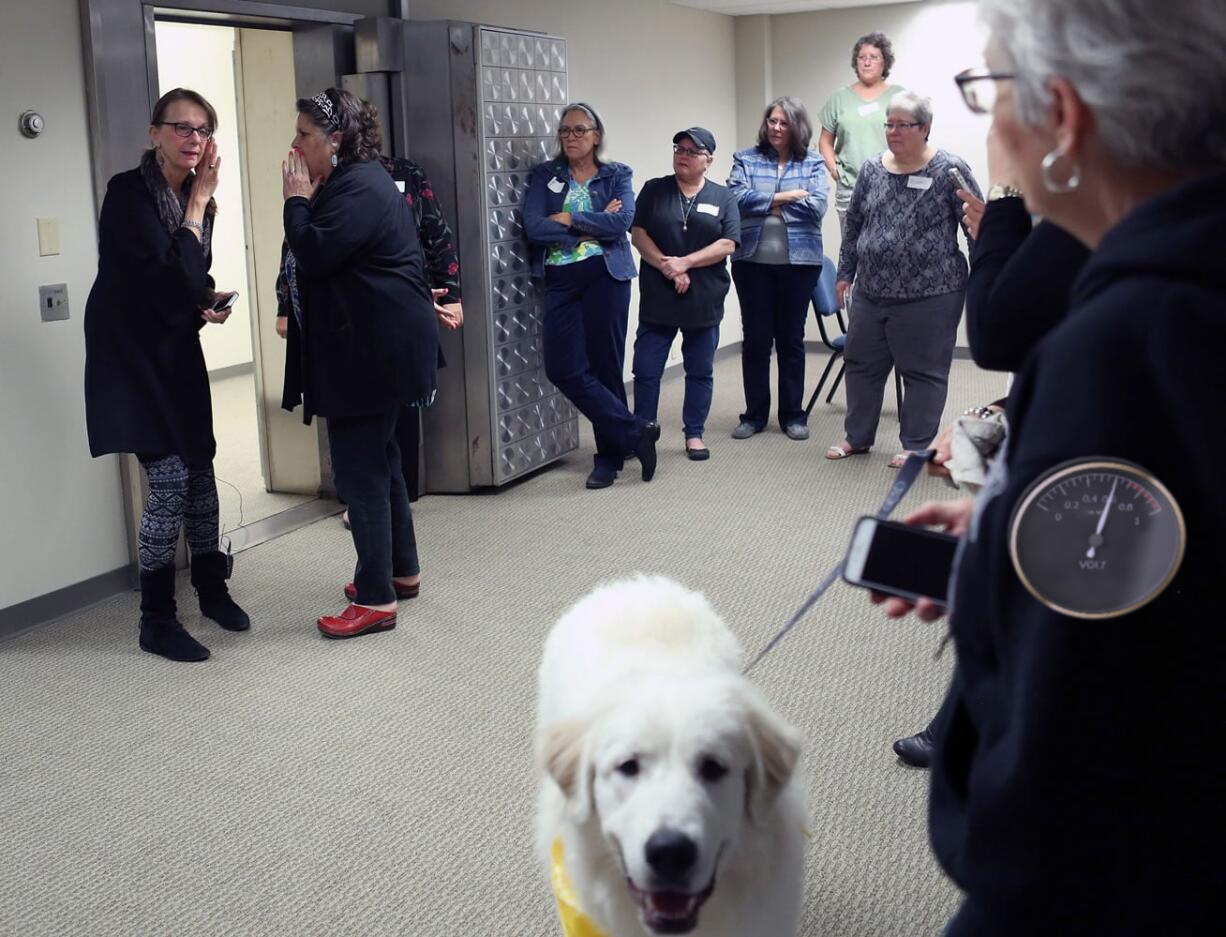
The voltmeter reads 0.6
